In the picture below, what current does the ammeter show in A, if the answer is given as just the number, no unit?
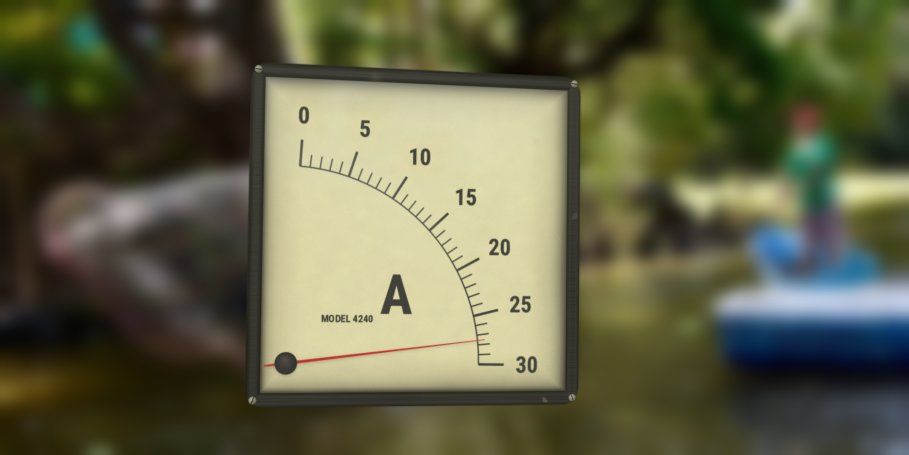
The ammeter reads 27.5
